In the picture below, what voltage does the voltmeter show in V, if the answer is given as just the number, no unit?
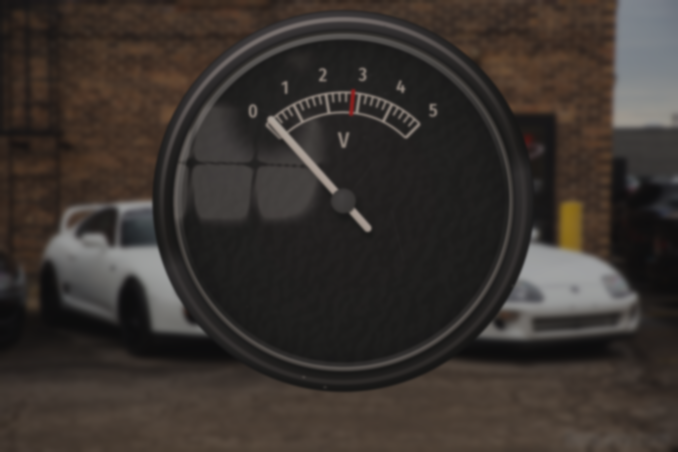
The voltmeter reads 0.2
